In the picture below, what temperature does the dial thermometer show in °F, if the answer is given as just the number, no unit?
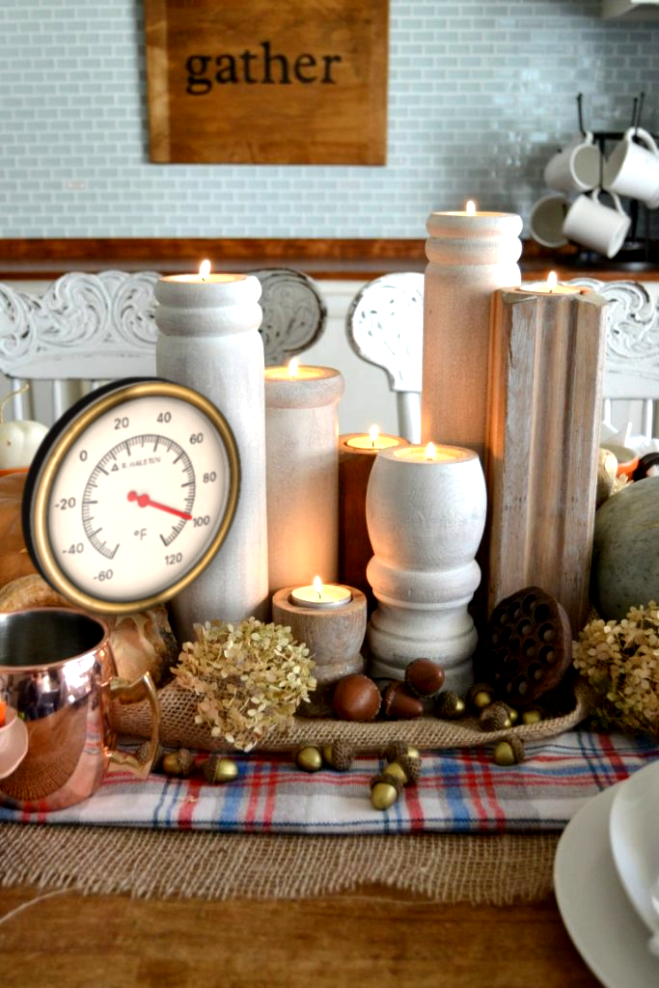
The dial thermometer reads 100
